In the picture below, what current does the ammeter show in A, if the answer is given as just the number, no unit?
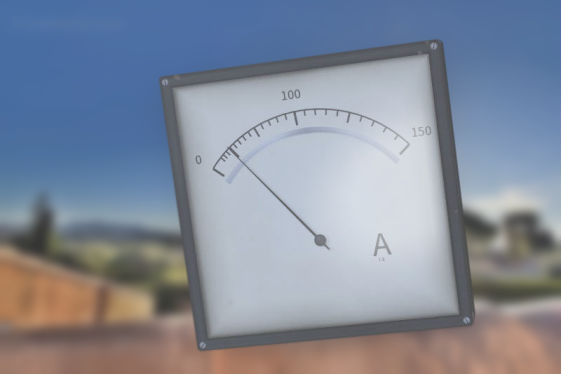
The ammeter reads 50
